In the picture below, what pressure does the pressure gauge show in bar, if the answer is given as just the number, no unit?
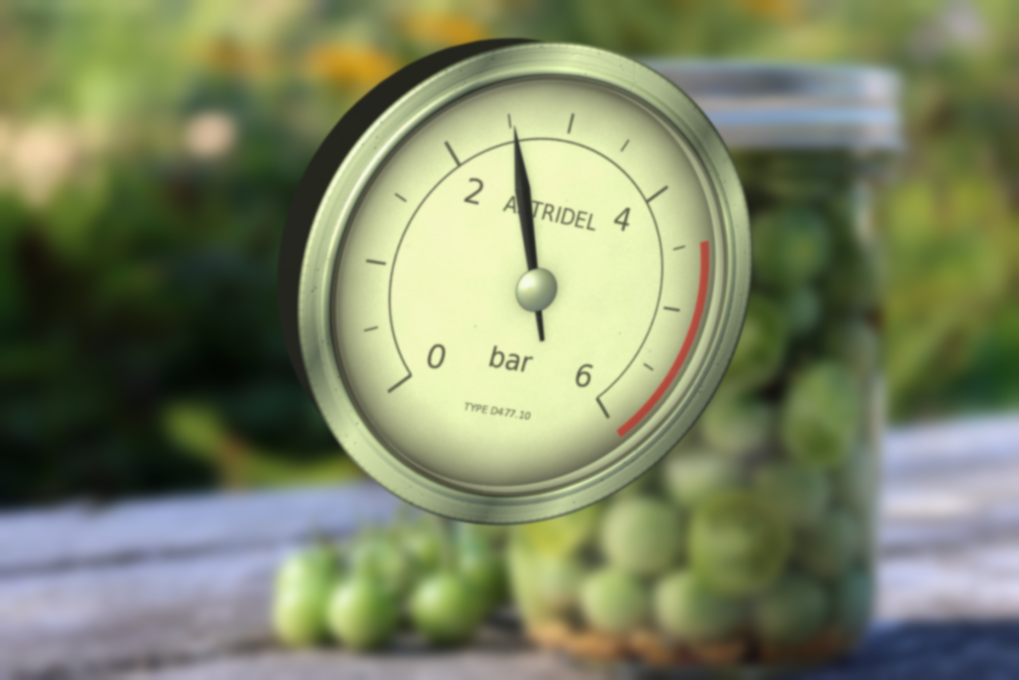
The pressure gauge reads 2.5
